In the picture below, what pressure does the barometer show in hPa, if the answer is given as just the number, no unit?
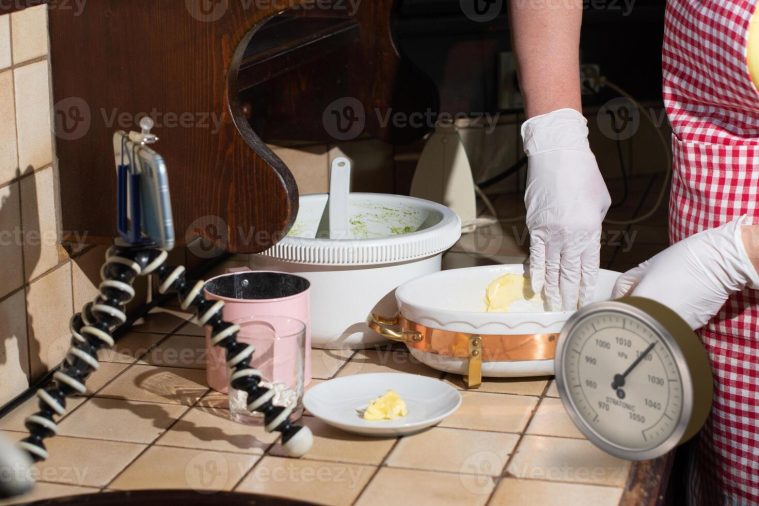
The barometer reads 1020
